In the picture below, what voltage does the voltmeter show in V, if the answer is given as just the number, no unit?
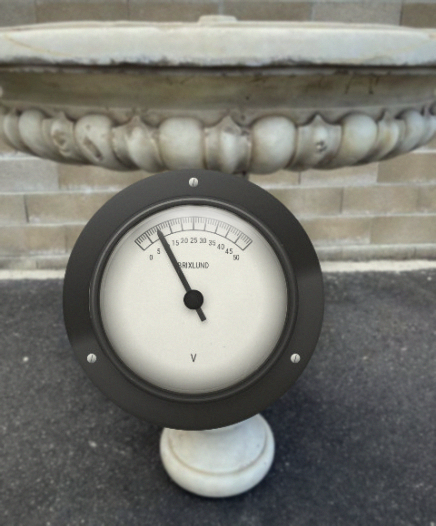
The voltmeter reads 10
